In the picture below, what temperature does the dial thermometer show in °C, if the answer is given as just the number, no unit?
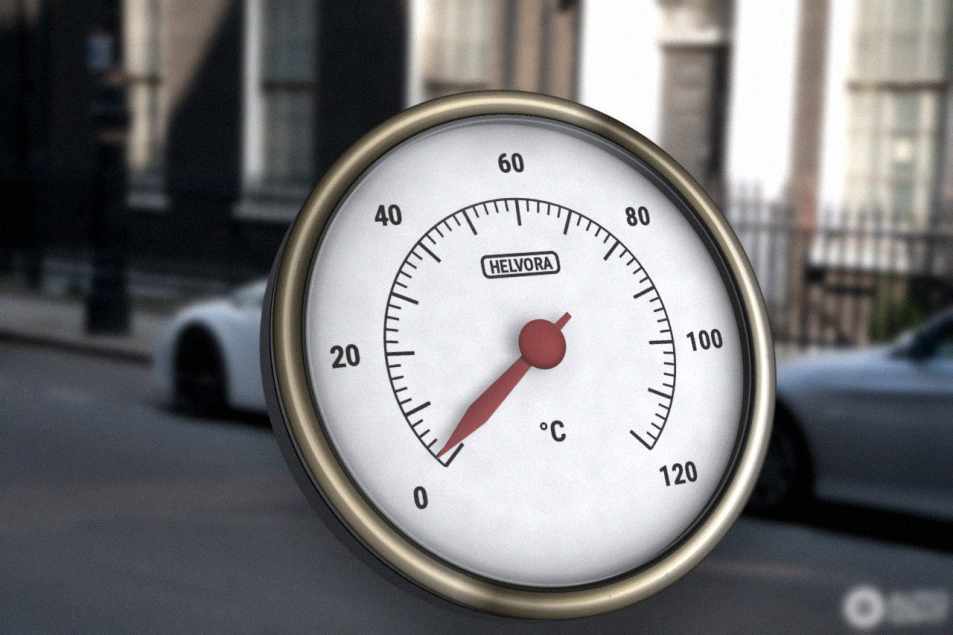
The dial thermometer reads 2
